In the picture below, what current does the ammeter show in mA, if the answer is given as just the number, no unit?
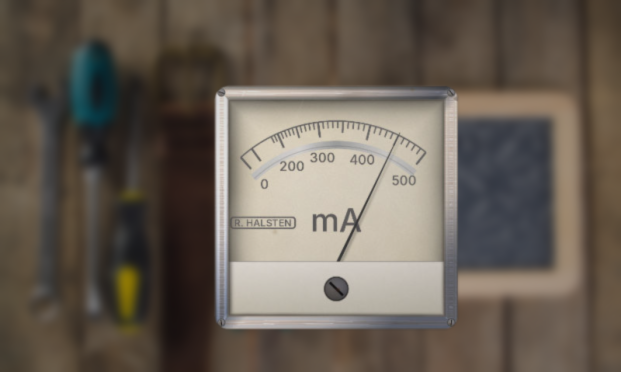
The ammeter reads 450
